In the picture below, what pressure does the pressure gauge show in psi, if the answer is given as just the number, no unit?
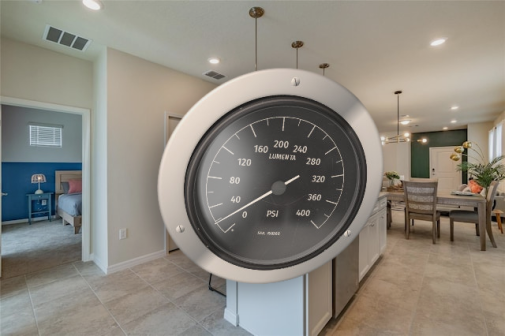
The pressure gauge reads 20
